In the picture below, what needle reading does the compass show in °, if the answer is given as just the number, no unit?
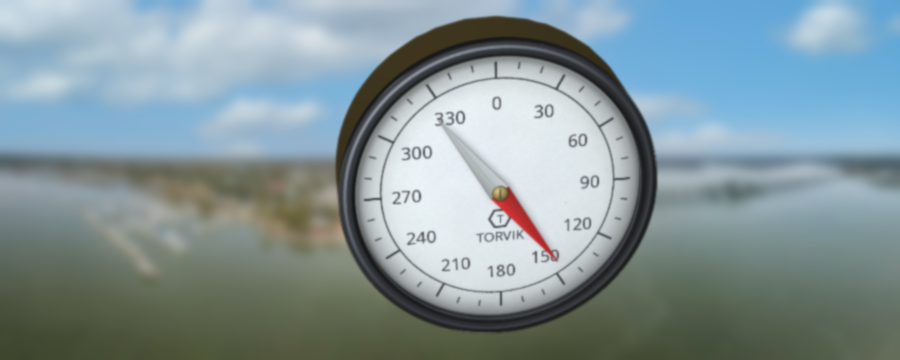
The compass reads 145
